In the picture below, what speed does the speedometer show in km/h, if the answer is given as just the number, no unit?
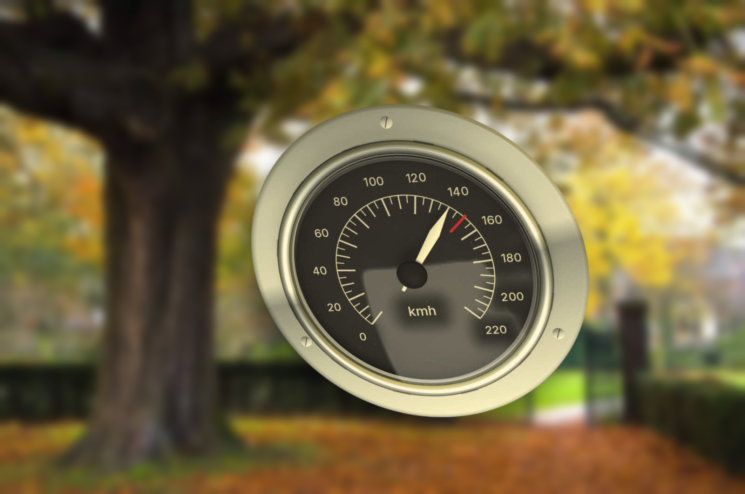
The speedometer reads 140
